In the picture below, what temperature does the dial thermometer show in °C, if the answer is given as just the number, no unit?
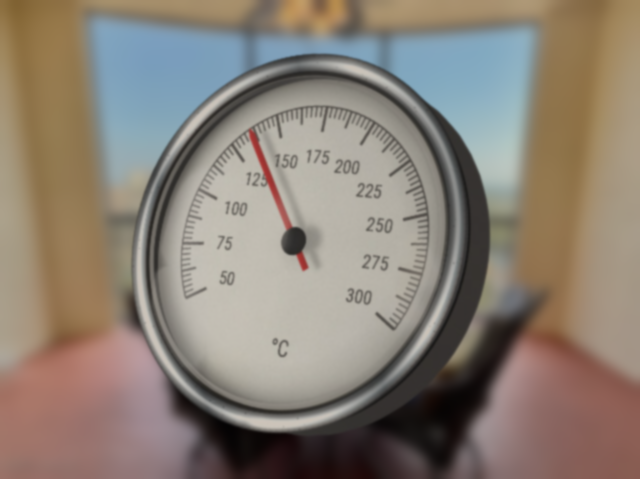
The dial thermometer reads 137.5
